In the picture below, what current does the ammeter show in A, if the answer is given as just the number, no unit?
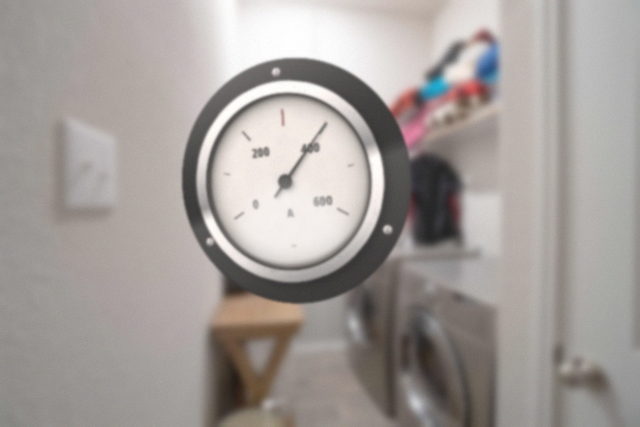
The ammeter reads 400
